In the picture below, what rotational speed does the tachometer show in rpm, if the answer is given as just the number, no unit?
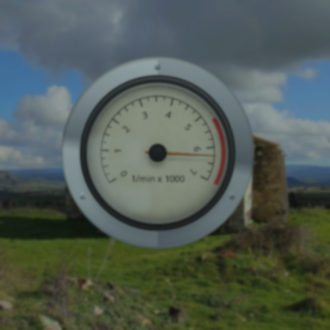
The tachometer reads 6250
